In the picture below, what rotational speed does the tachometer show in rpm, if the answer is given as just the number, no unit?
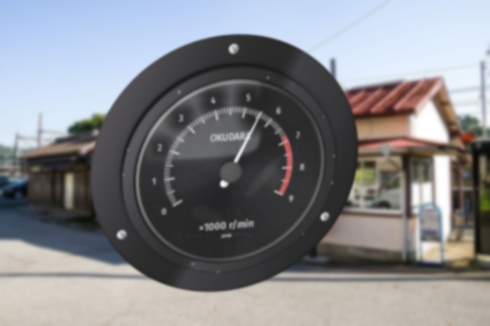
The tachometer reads 5500
